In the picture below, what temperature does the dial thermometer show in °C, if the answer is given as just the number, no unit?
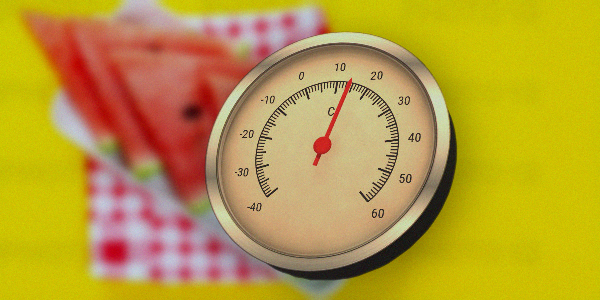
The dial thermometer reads 15
